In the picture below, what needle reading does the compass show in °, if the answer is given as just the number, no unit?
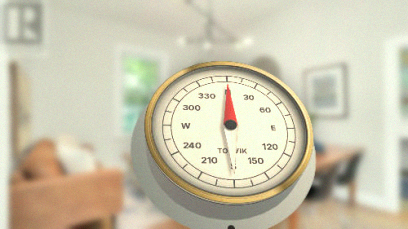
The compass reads 0
